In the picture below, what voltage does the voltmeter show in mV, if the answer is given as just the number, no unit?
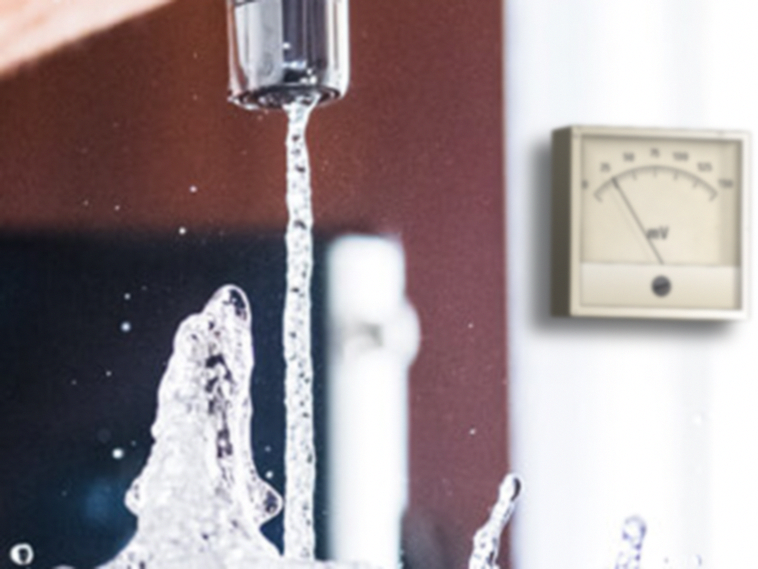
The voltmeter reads 25
